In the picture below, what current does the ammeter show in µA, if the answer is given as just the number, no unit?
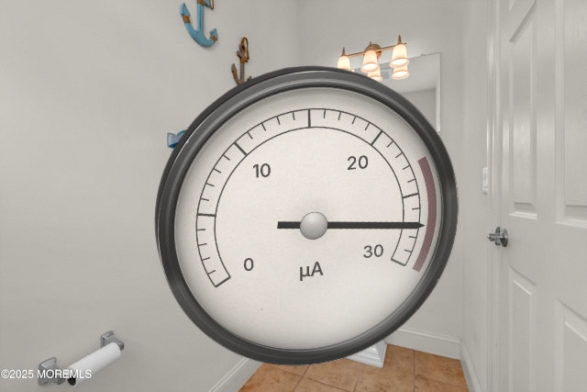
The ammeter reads 27
